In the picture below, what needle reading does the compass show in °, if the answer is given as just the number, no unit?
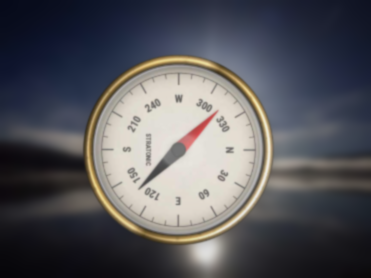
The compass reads 315
